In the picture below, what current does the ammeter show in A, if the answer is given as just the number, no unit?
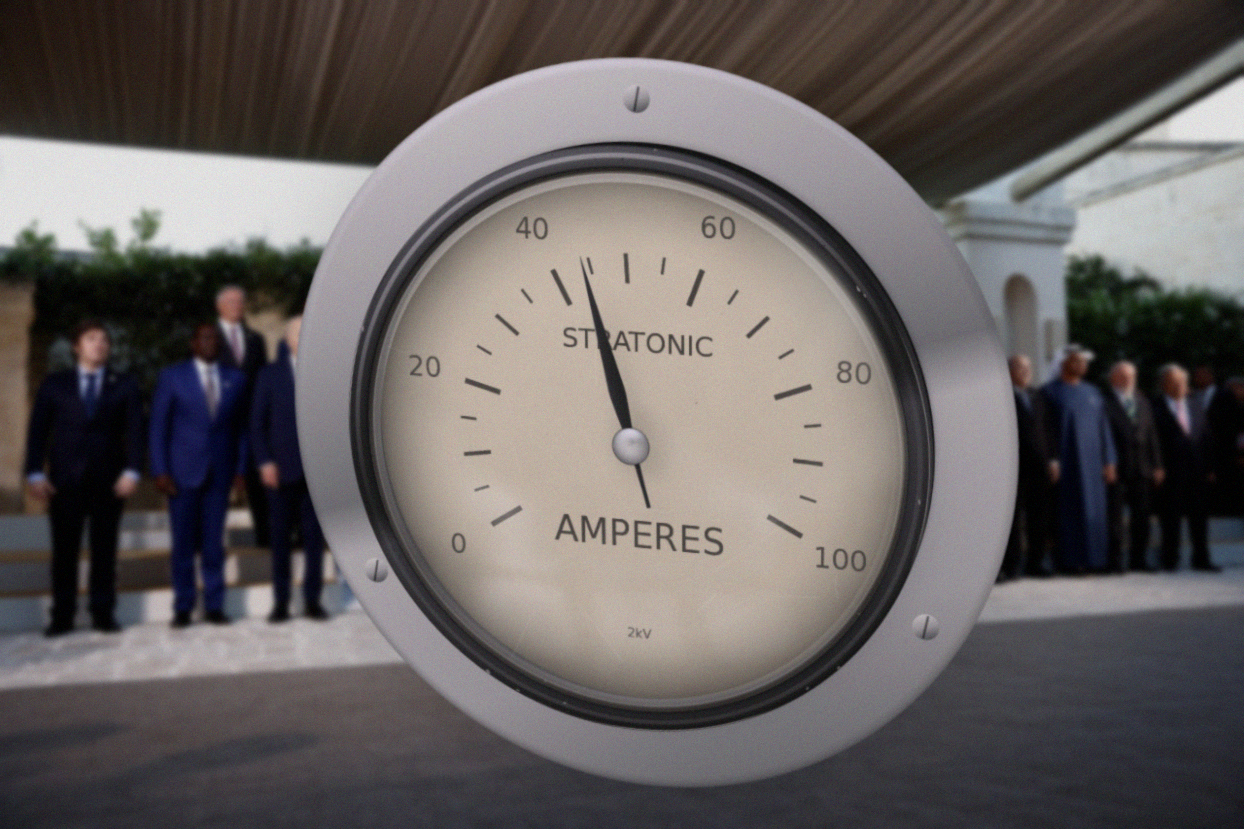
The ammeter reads 45
